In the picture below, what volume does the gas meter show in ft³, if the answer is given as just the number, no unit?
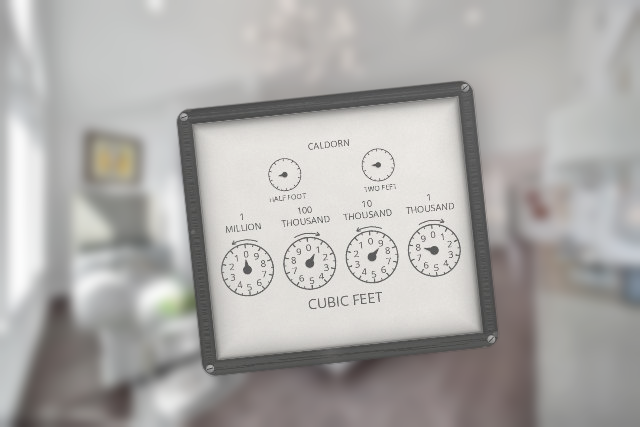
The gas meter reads 8800
